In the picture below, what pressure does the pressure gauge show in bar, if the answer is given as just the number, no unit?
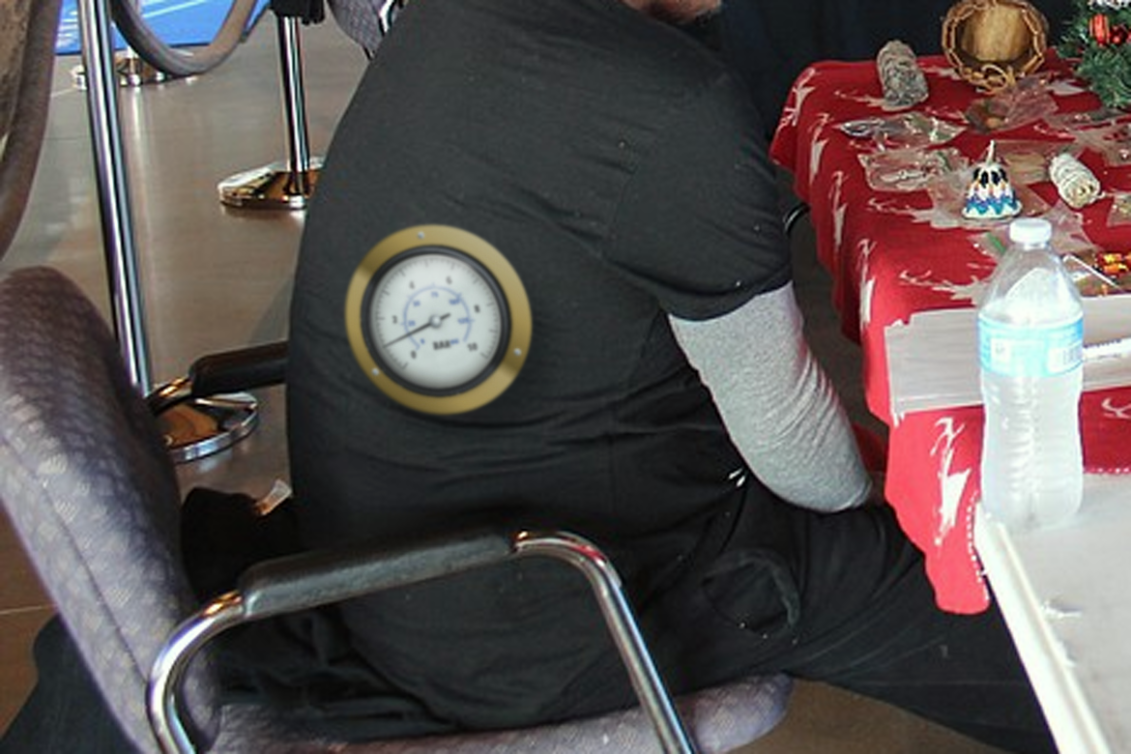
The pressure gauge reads 1
